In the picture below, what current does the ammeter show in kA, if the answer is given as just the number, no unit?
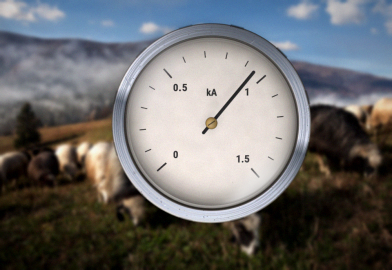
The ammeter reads 0.95
